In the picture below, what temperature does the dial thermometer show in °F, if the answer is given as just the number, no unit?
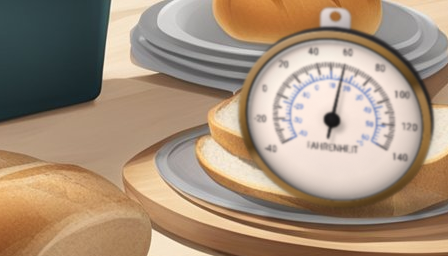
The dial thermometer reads 60
